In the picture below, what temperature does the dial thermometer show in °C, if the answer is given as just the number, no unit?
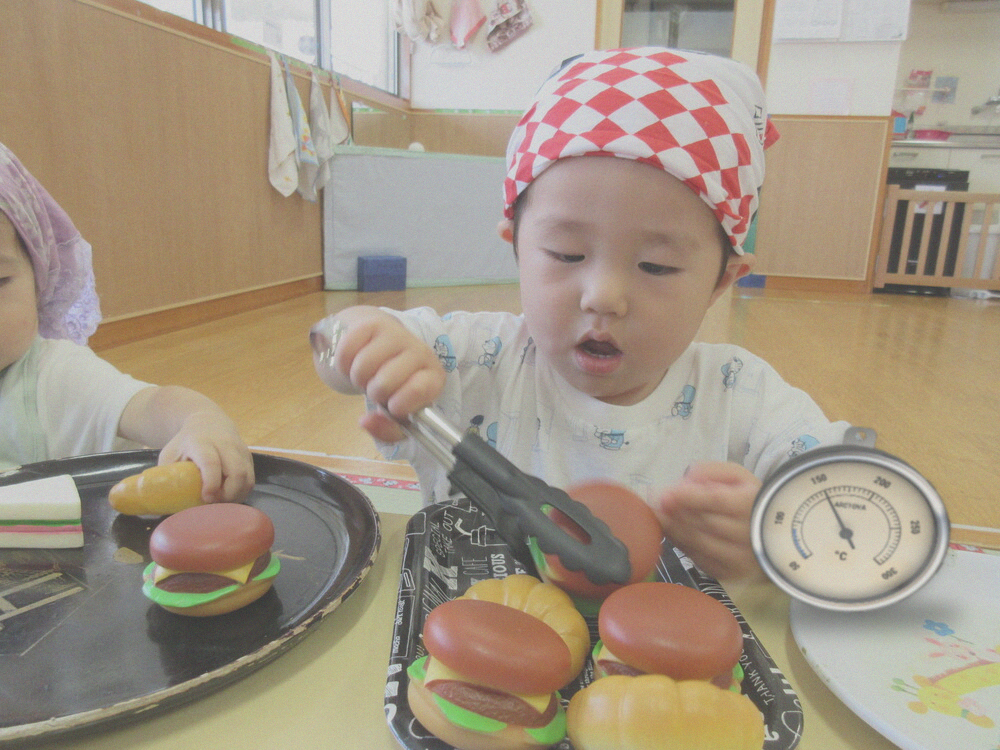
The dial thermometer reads 150
